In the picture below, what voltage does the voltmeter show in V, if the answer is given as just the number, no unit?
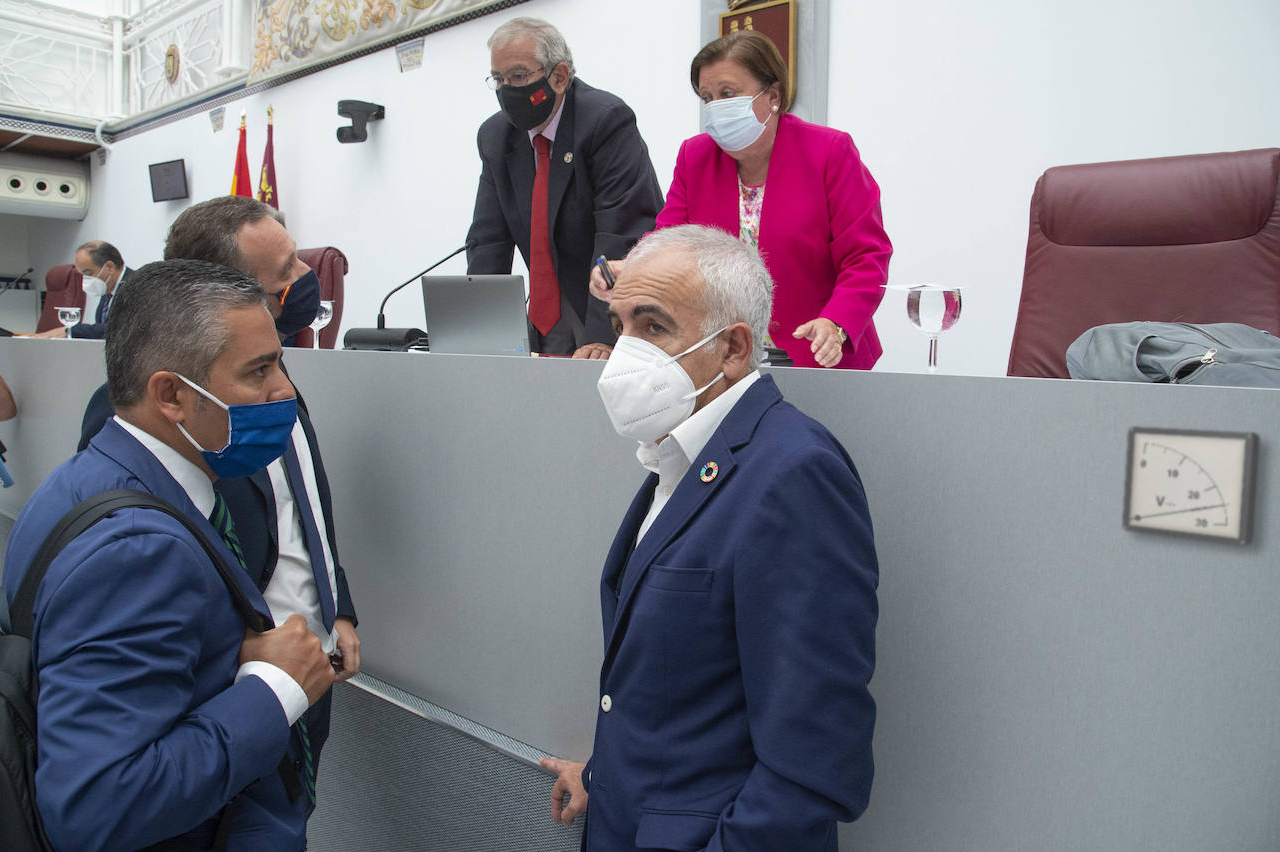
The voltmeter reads 25
